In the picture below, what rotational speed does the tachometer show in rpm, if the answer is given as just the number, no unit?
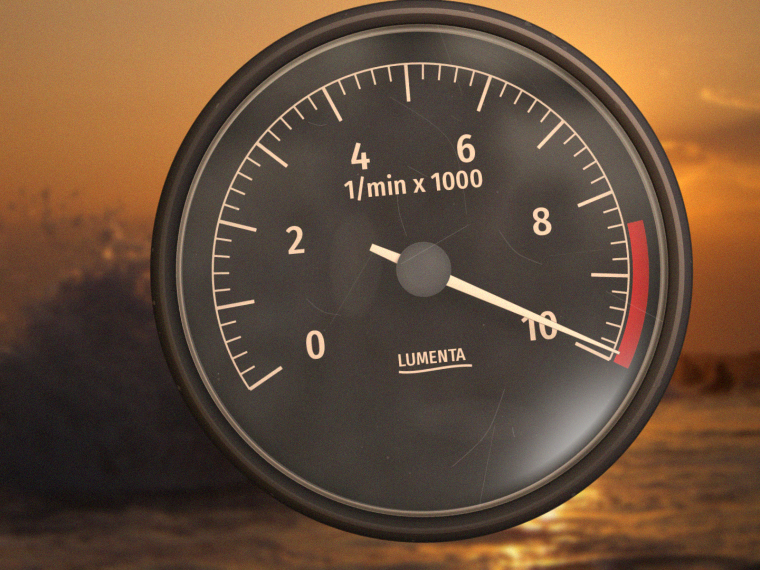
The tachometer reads 9900
